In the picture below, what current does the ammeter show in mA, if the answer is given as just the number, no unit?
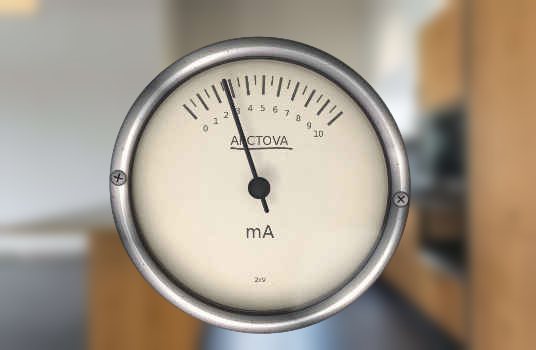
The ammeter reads 2.75
